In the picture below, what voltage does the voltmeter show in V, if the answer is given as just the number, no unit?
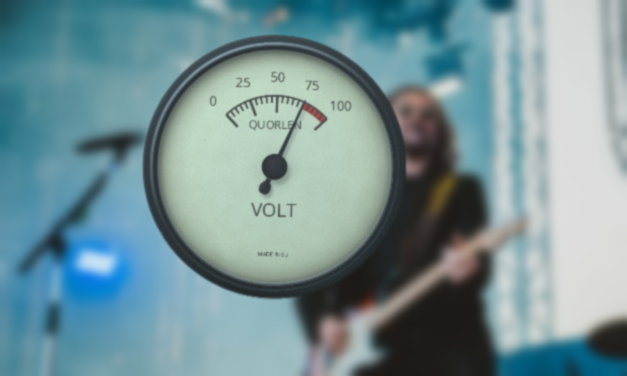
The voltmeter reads 75
